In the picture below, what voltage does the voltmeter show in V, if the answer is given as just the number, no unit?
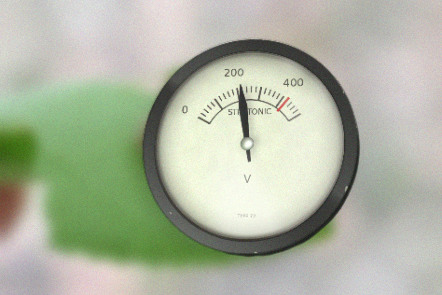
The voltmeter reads 220
